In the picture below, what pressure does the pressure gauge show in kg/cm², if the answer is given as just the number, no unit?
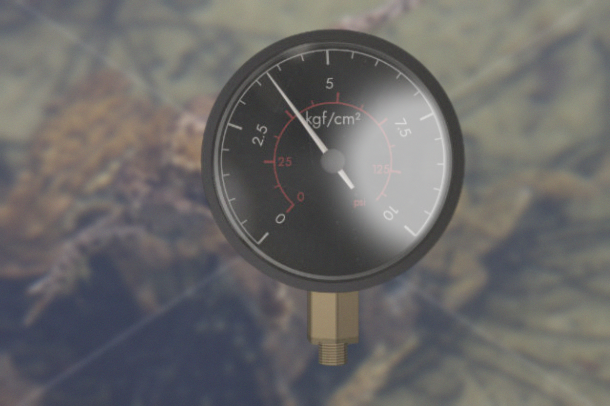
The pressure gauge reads 3.75
